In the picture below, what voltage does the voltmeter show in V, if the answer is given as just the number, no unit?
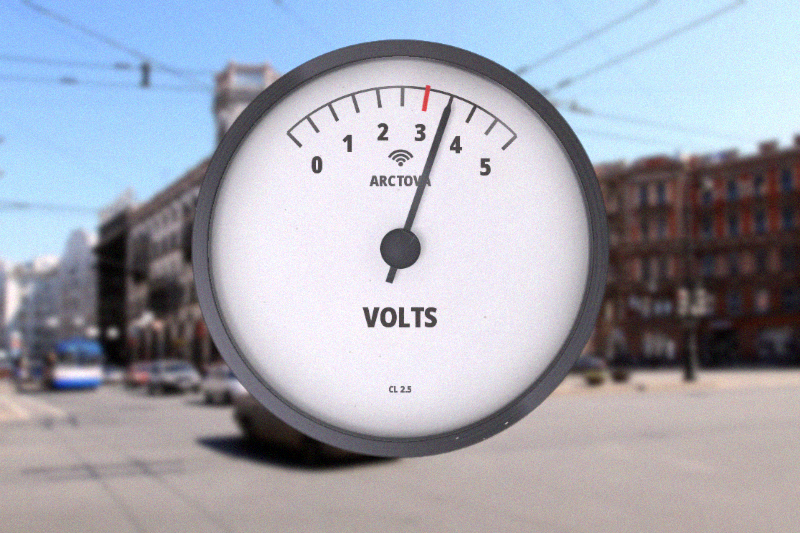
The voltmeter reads 3.5
